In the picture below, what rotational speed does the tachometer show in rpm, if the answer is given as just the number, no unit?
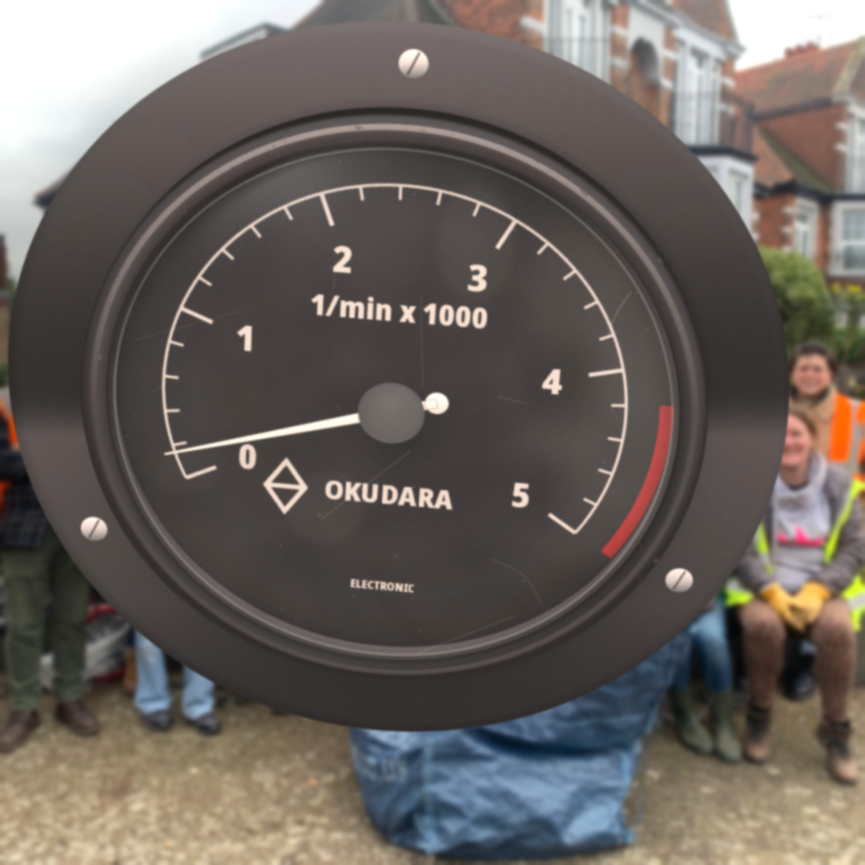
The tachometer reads 200
